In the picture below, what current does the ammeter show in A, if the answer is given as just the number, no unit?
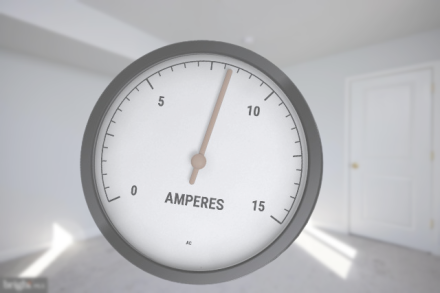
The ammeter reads 8.25
